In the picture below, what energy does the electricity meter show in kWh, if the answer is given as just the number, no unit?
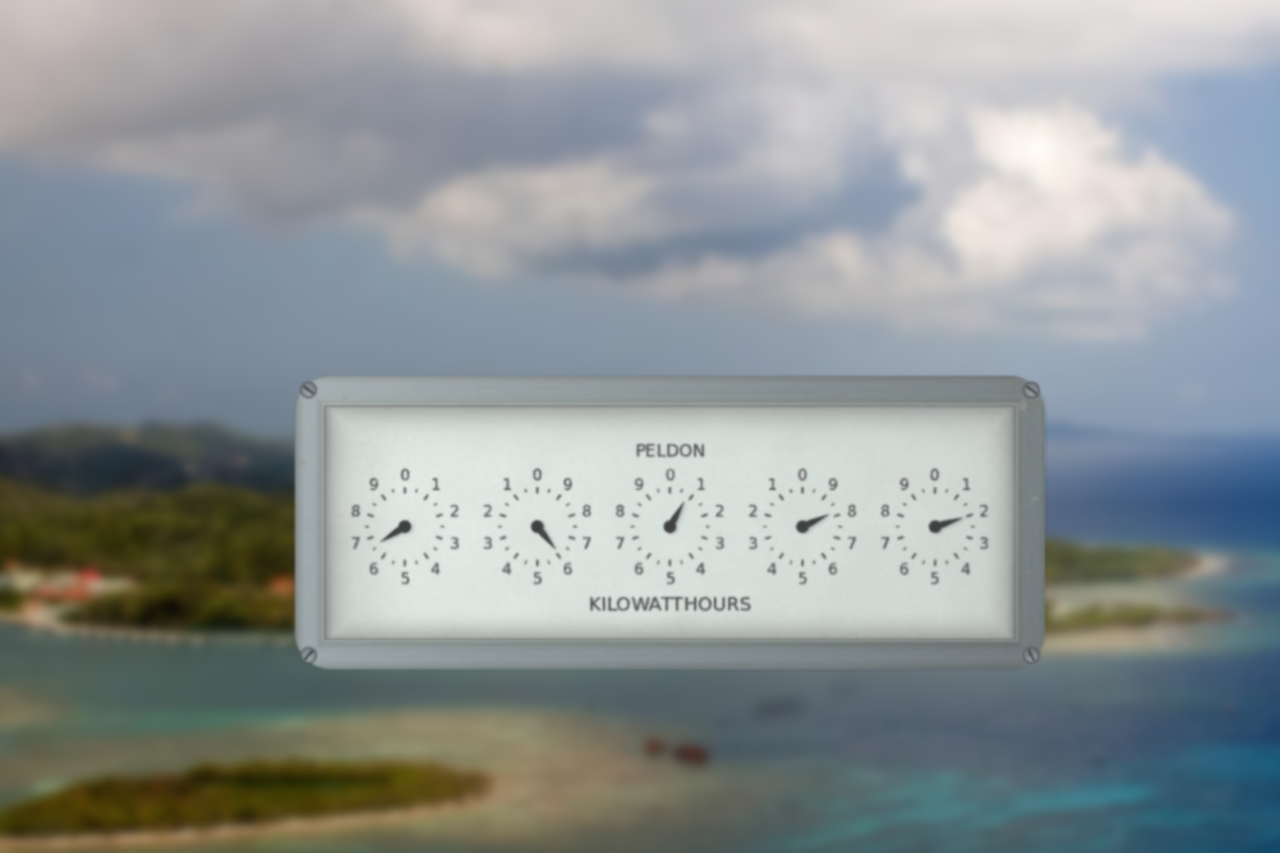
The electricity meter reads 66082
